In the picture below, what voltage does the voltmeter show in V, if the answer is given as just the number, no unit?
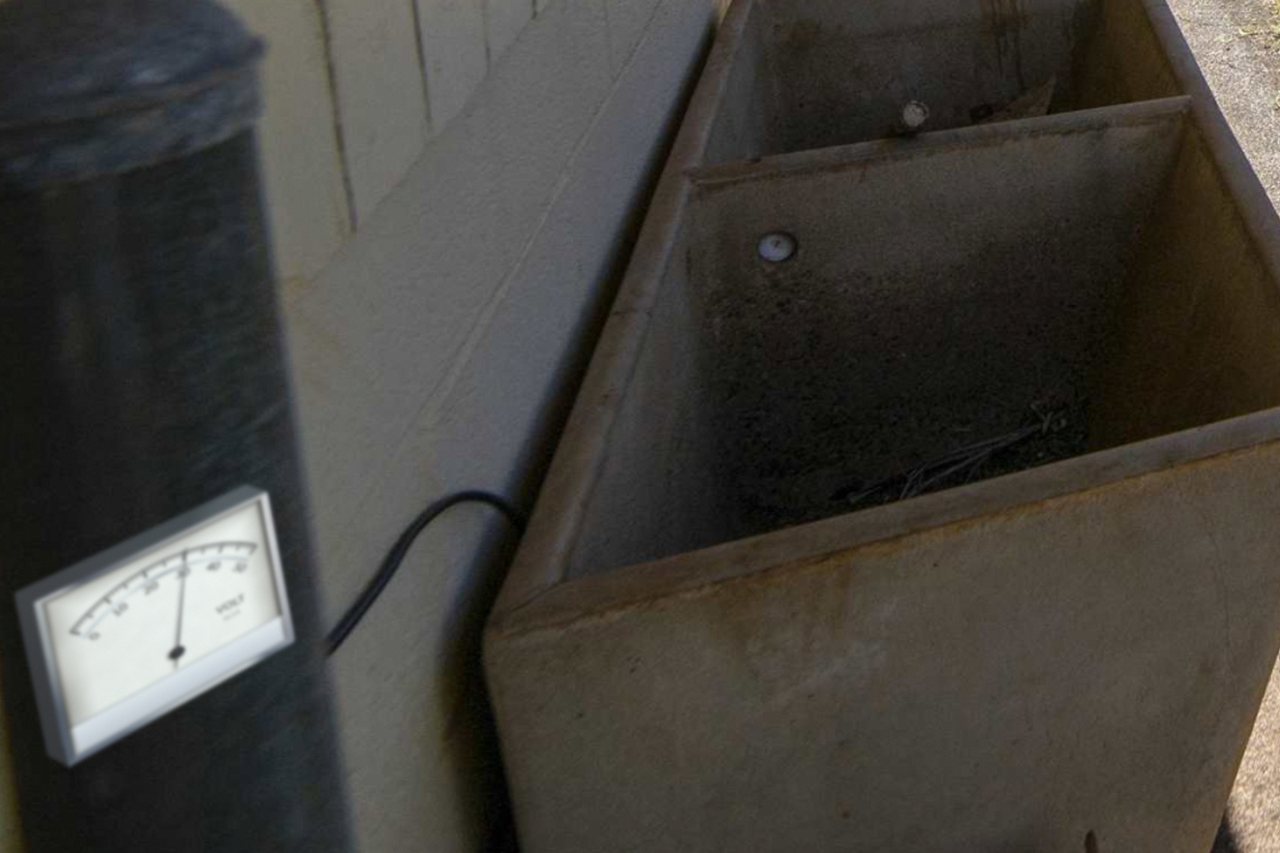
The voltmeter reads 30
